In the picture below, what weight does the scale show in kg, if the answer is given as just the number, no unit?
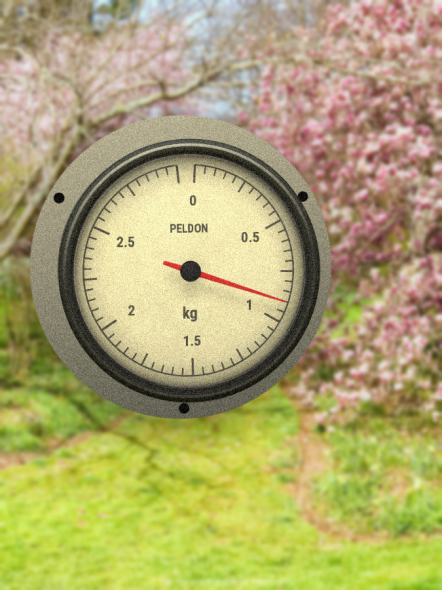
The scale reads 0.9
